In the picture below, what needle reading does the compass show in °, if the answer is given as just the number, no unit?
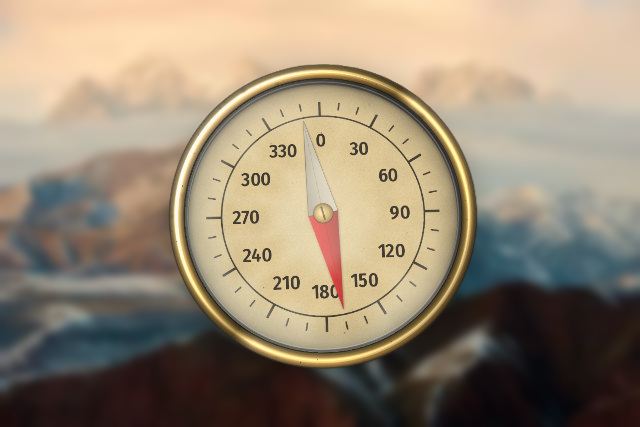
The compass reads 170
